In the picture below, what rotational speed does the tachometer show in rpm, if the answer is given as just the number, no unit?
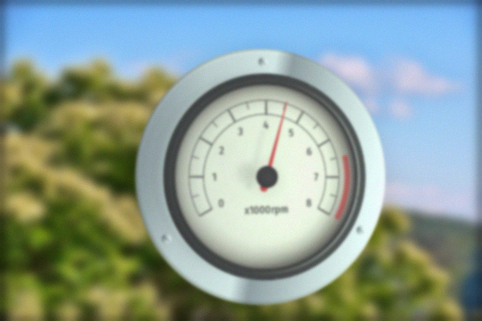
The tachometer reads 4500
